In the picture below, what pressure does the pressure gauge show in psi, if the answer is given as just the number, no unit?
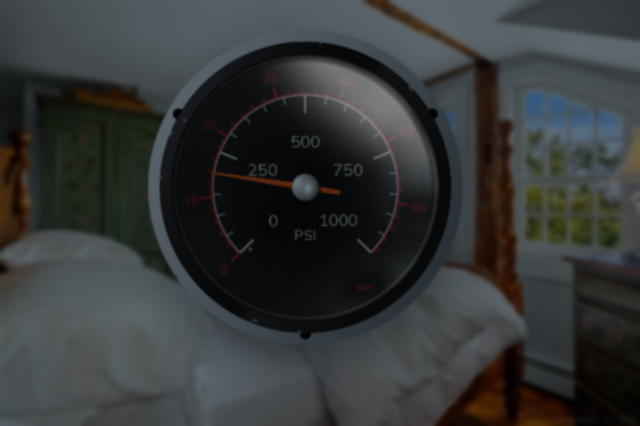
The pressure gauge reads 200
